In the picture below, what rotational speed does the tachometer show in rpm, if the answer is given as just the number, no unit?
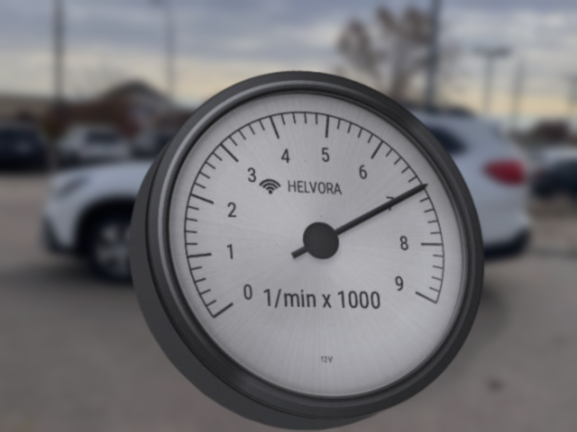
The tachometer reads 7000
